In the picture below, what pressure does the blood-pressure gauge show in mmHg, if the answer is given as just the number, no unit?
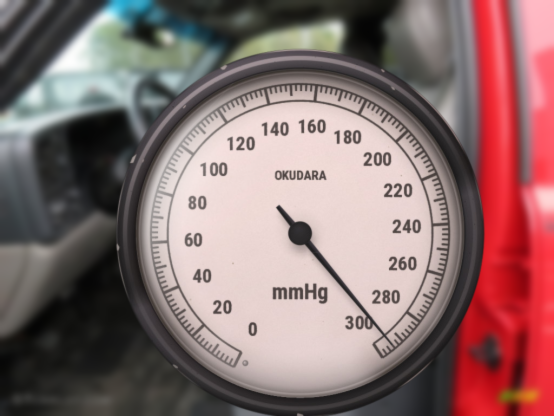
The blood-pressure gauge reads 294
